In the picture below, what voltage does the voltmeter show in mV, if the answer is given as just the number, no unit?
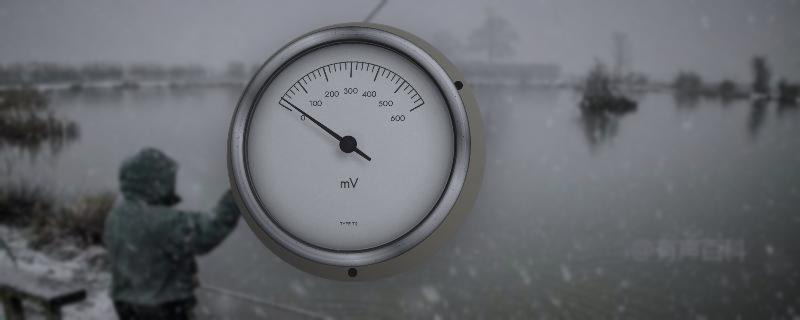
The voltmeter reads 20
